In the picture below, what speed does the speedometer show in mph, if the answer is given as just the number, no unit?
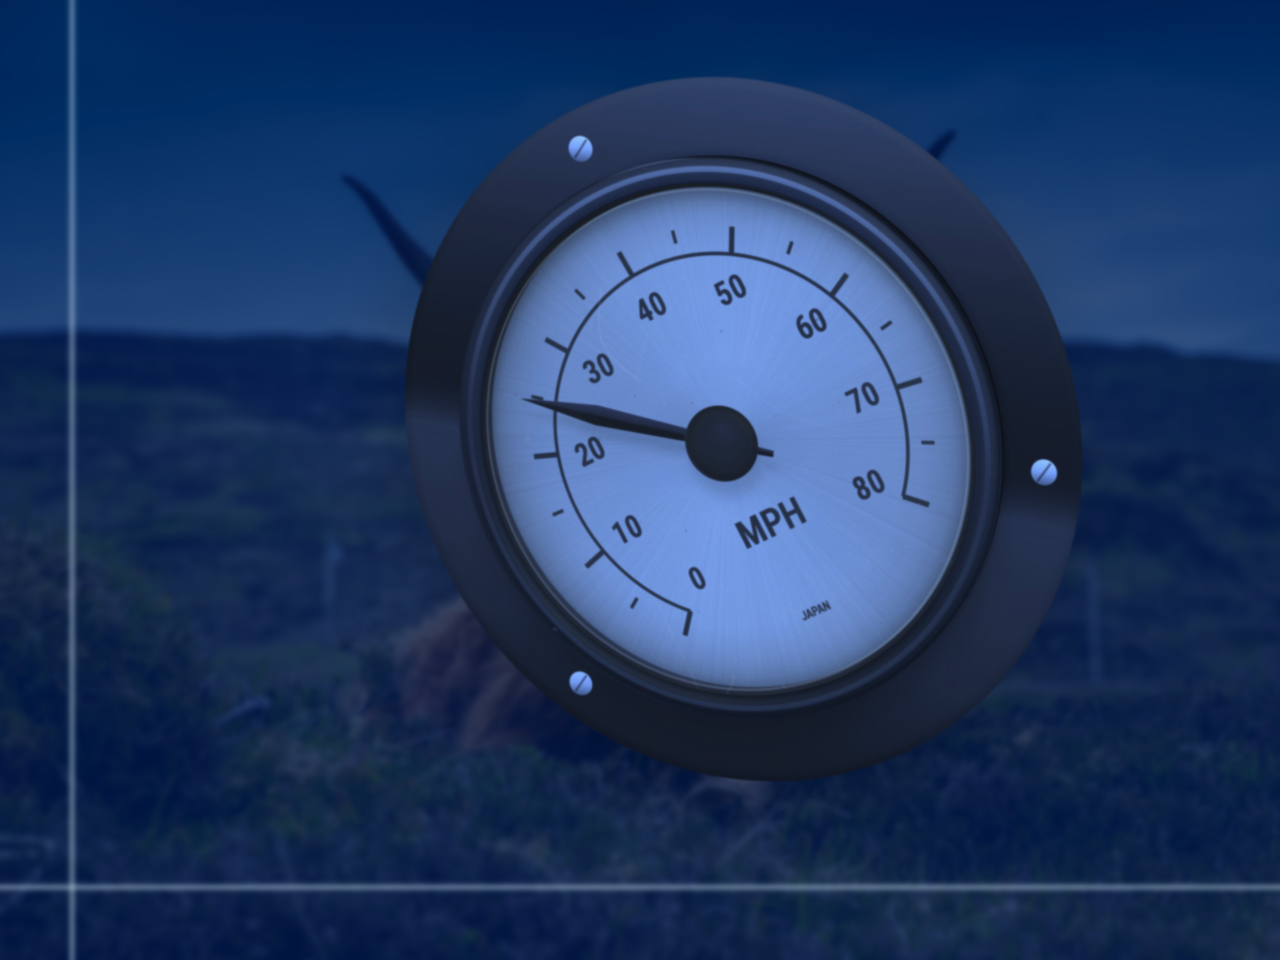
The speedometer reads 25
